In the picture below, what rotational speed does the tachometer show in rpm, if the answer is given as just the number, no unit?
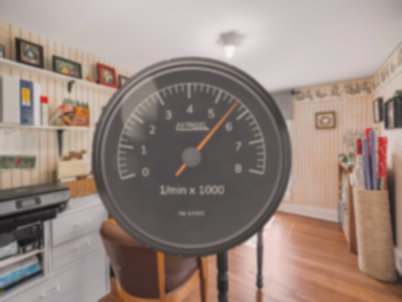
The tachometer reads 5600
